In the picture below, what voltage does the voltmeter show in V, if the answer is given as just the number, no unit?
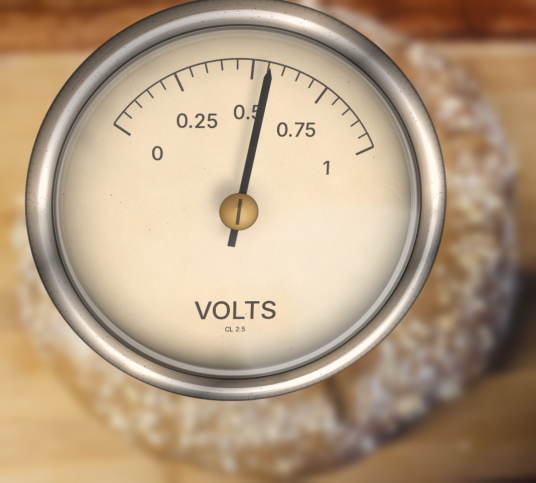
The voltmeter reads 0.55
